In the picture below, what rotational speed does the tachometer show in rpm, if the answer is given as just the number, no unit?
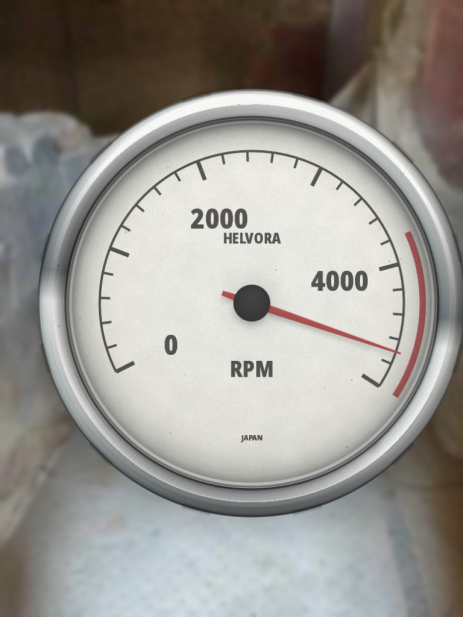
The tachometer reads 4700
